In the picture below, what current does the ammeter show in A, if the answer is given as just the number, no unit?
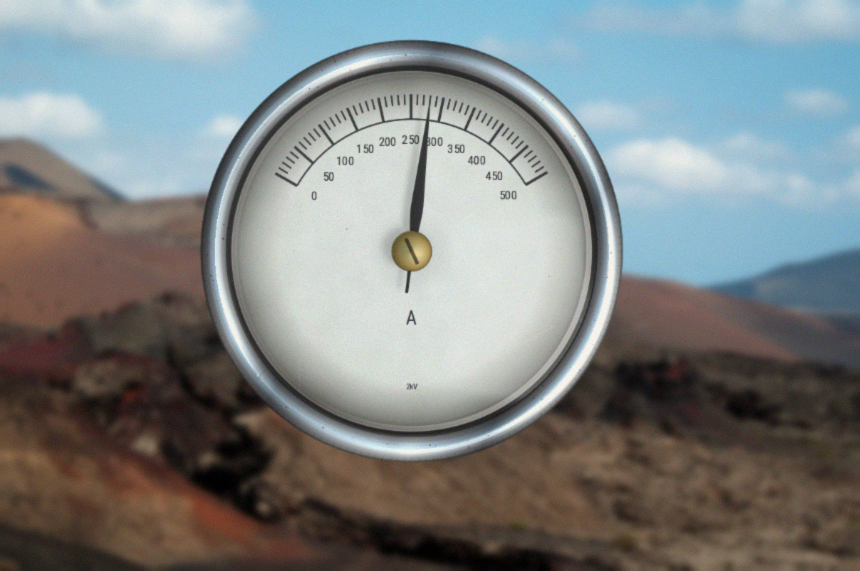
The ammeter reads 280
